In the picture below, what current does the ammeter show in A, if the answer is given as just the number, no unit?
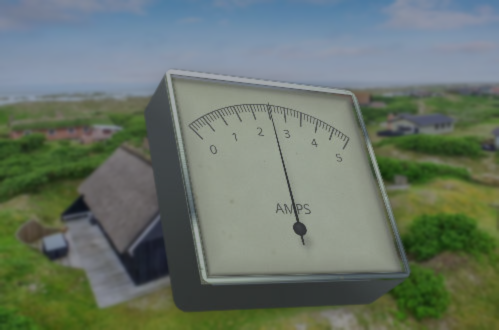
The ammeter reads 2.5
